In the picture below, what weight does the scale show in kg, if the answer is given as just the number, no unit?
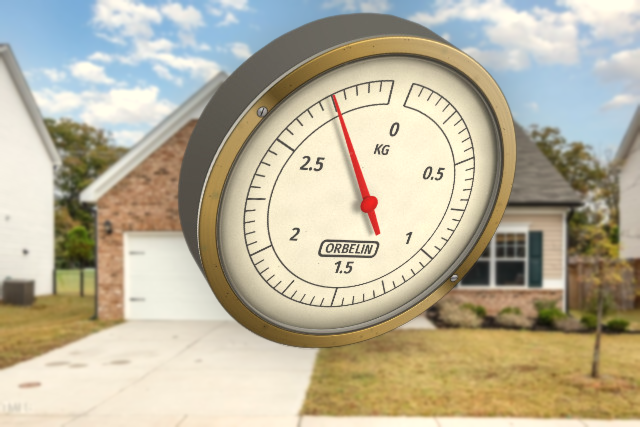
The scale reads 2.75
